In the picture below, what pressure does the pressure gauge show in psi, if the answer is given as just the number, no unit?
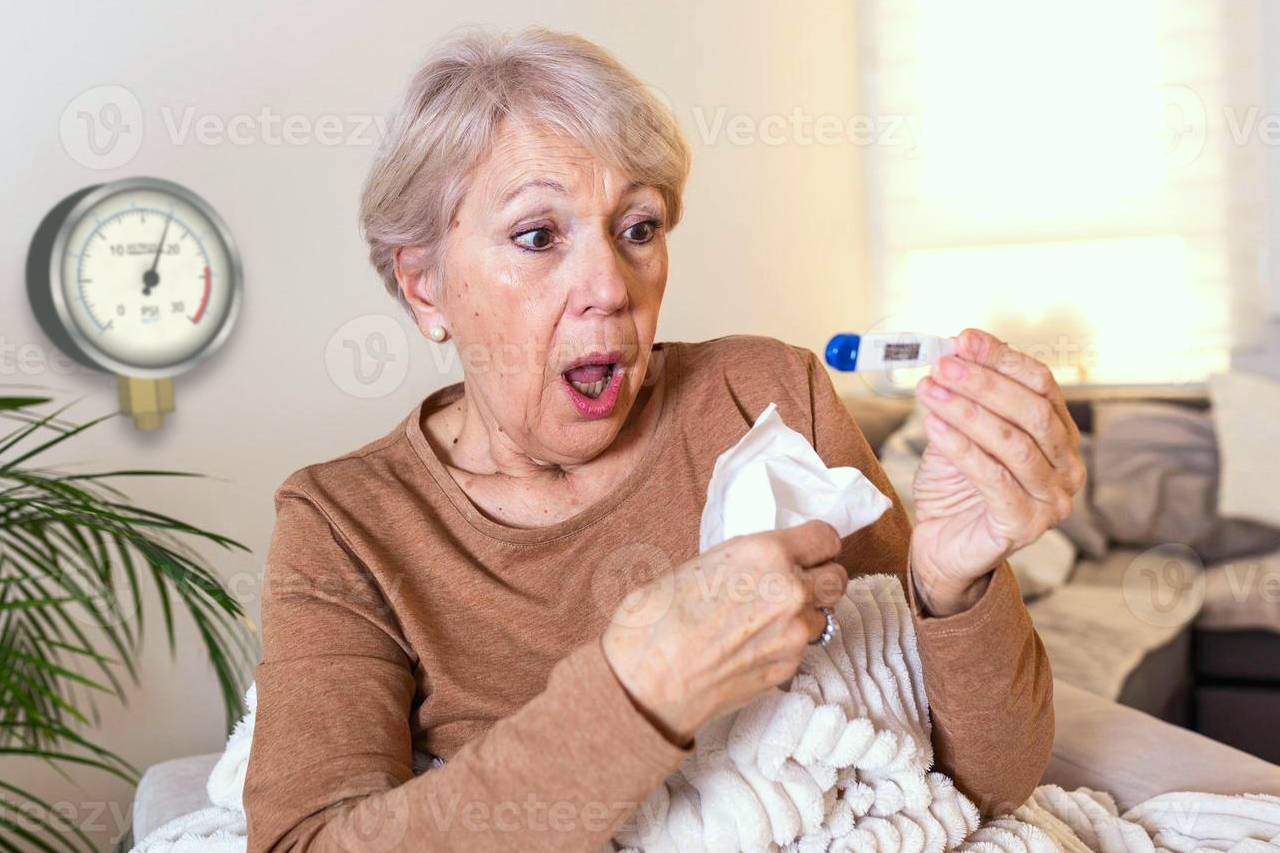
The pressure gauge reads 17.5
